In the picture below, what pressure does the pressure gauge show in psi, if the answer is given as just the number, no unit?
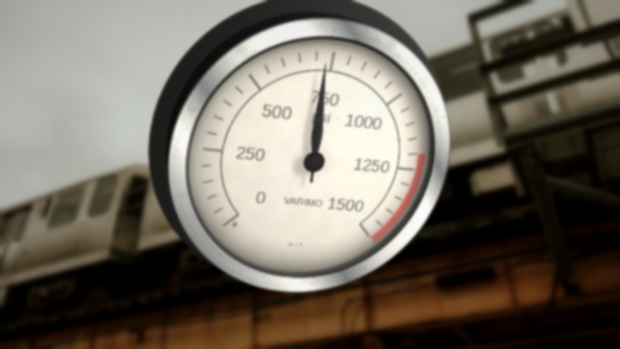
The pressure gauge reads 725
